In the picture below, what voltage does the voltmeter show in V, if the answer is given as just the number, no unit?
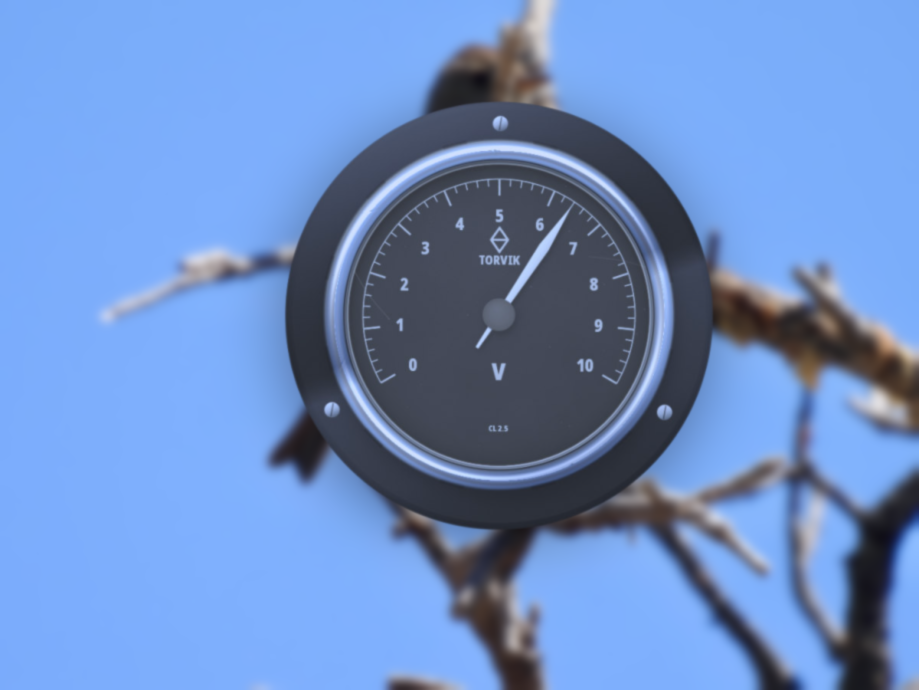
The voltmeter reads 6.4
